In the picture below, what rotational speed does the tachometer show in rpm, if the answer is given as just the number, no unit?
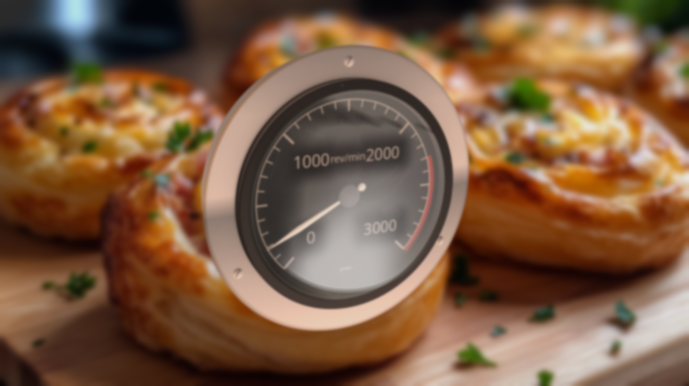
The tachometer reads 200
